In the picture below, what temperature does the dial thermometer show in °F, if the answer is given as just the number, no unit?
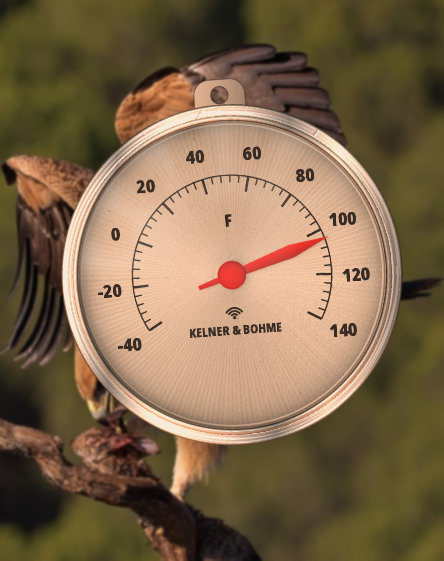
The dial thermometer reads 104
